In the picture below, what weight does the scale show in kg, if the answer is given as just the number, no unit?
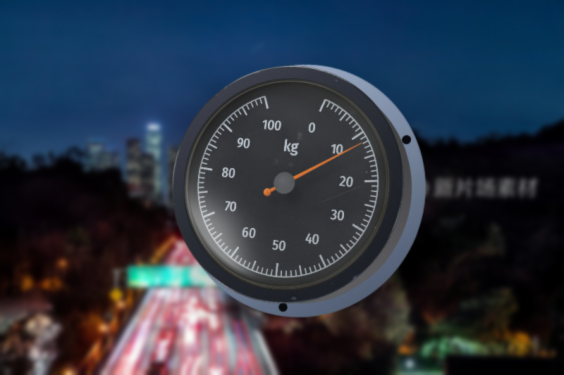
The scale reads 12
